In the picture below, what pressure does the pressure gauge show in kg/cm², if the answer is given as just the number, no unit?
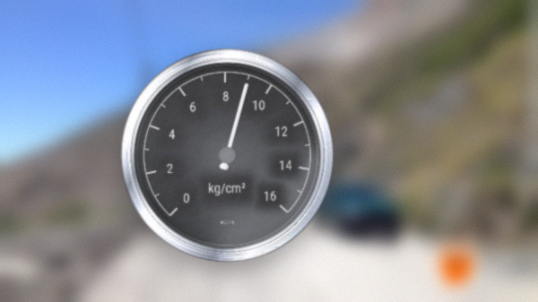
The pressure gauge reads 9
